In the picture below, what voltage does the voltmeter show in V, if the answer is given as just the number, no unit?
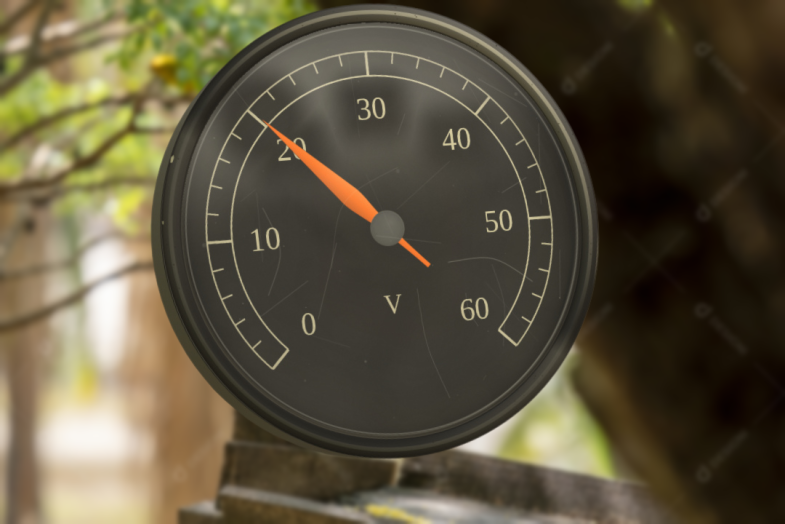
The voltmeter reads 20
